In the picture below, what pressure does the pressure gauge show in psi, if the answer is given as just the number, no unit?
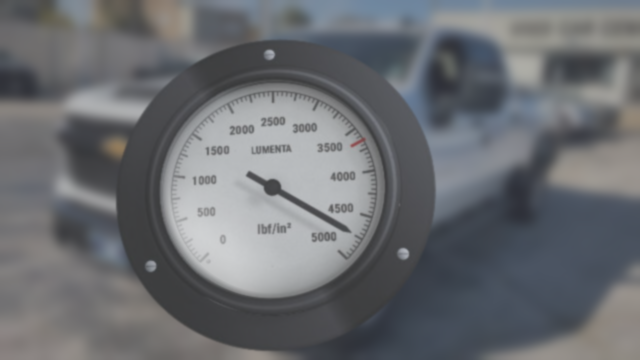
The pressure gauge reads 4750
